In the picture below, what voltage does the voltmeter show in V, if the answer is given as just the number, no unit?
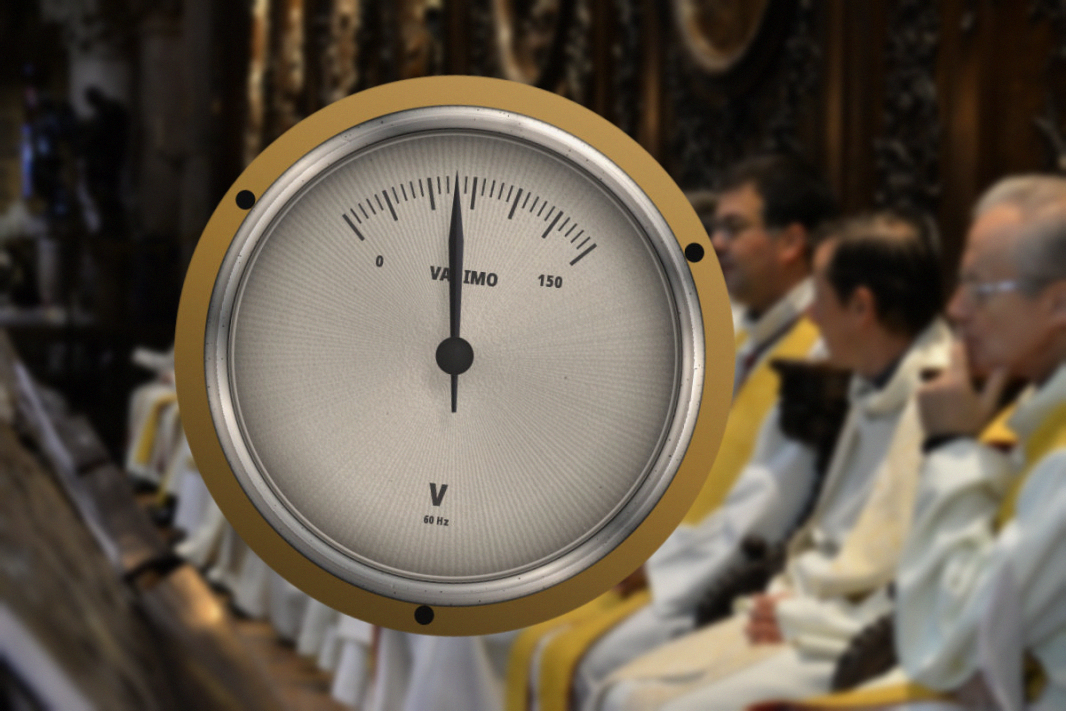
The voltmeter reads 65
